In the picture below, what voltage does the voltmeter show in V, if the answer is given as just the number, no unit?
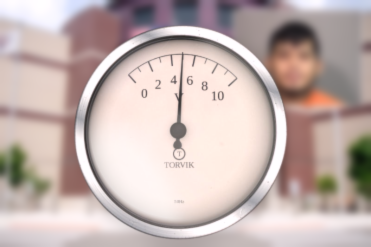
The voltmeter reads 5
